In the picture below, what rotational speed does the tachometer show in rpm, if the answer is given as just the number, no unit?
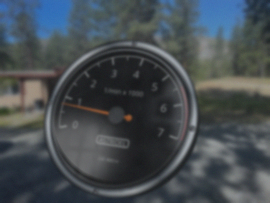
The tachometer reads 750
